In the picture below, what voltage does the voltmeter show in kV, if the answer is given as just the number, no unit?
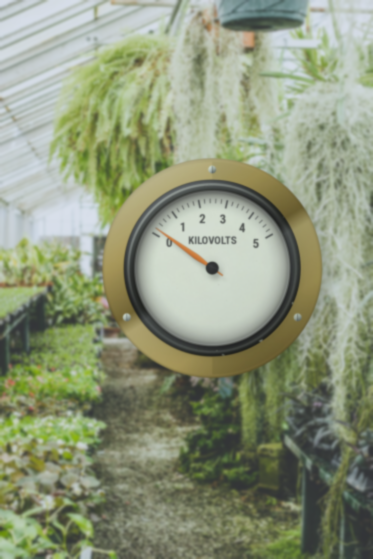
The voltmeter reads 0.2
